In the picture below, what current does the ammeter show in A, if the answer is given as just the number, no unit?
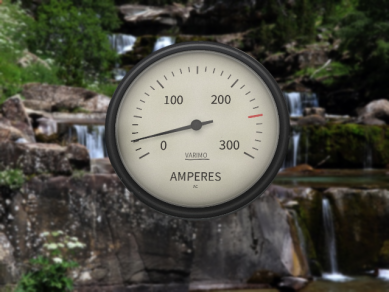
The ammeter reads 20
